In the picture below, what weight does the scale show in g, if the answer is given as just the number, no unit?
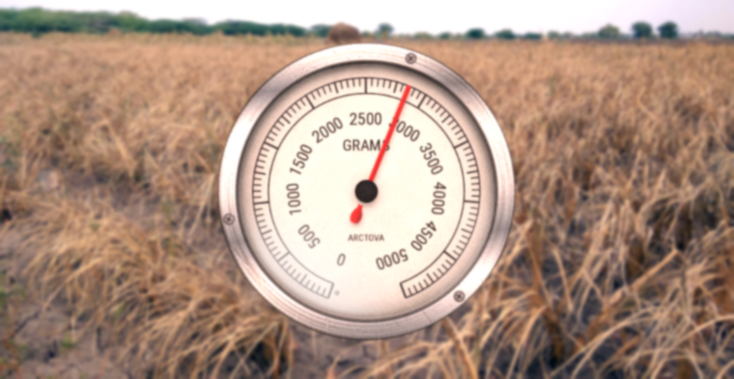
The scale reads 2850
